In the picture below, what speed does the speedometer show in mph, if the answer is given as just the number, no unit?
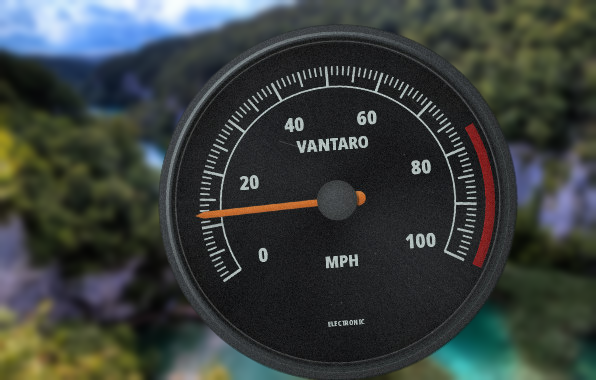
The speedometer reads 12
